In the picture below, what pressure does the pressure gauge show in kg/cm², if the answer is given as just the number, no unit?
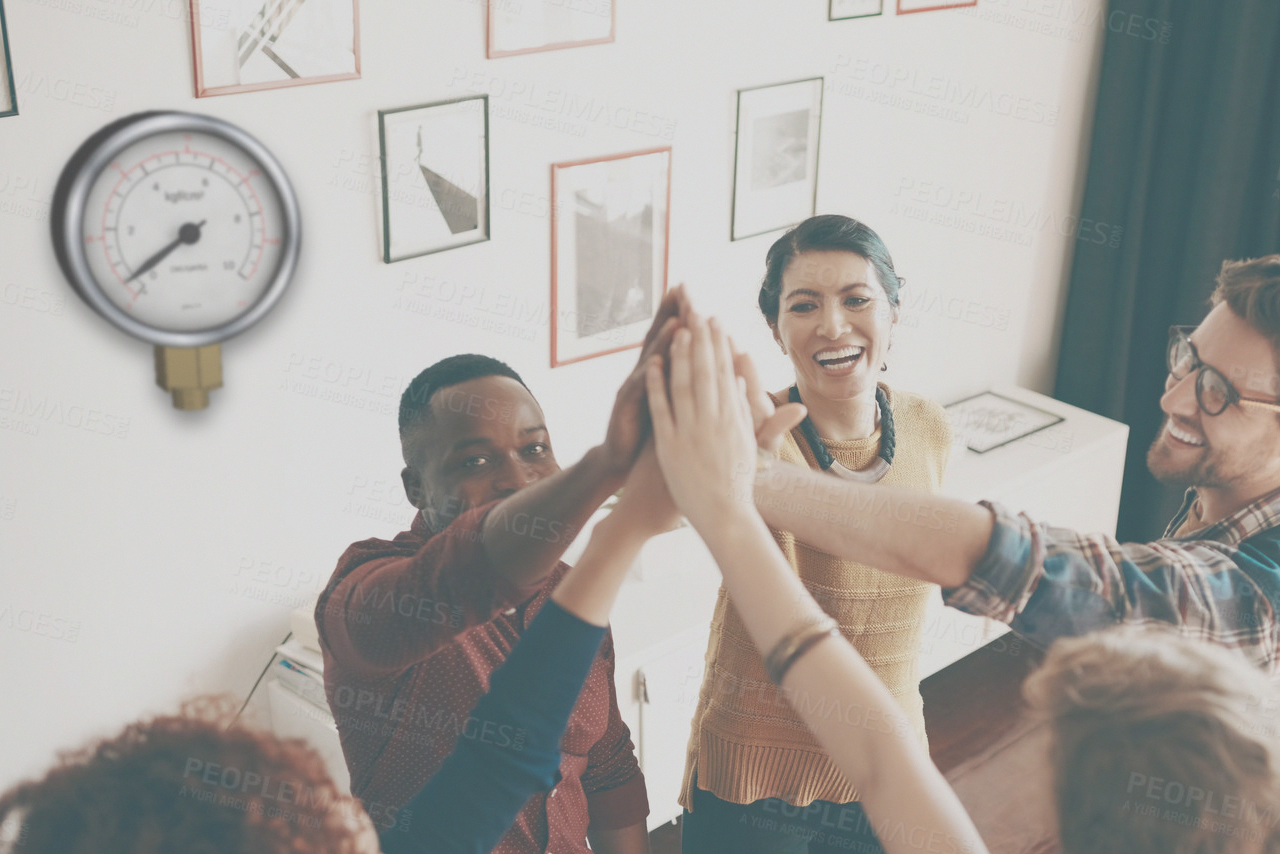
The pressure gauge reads 0.5
